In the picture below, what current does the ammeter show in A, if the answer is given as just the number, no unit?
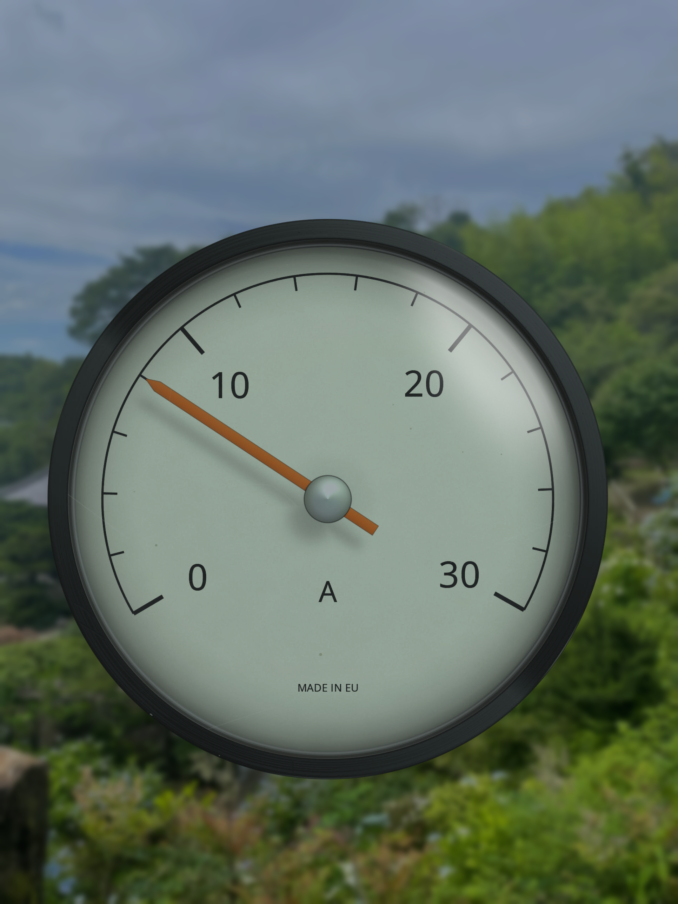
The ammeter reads 8
